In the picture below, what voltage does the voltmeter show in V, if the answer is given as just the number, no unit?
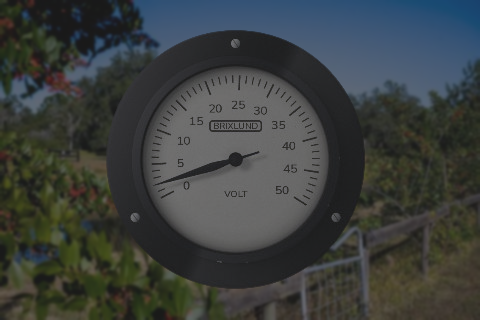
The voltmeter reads 2
